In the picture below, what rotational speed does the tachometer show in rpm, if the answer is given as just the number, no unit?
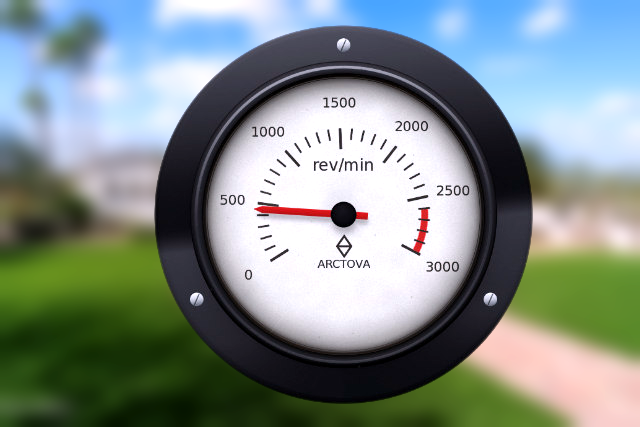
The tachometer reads 450
